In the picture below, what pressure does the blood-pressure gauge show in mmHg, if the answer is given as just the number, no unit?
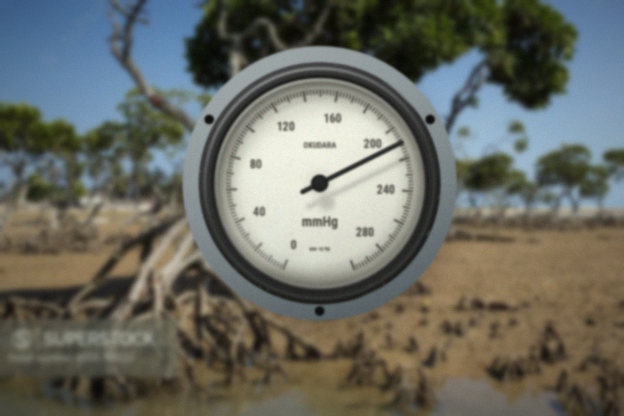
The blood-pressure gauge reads 210
